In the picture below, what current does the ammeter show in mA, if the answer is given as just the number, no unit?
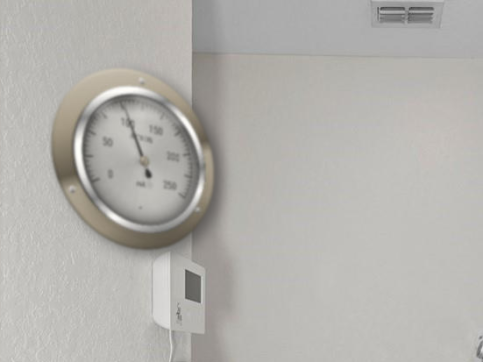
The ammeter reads 100
